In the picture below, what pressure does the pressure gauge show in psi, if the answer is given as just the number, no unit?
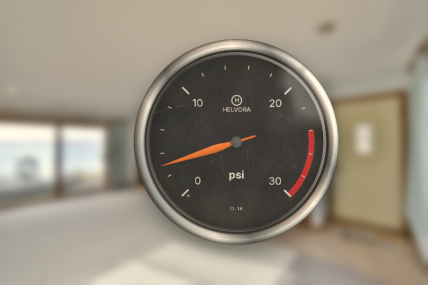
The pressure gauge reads 3
